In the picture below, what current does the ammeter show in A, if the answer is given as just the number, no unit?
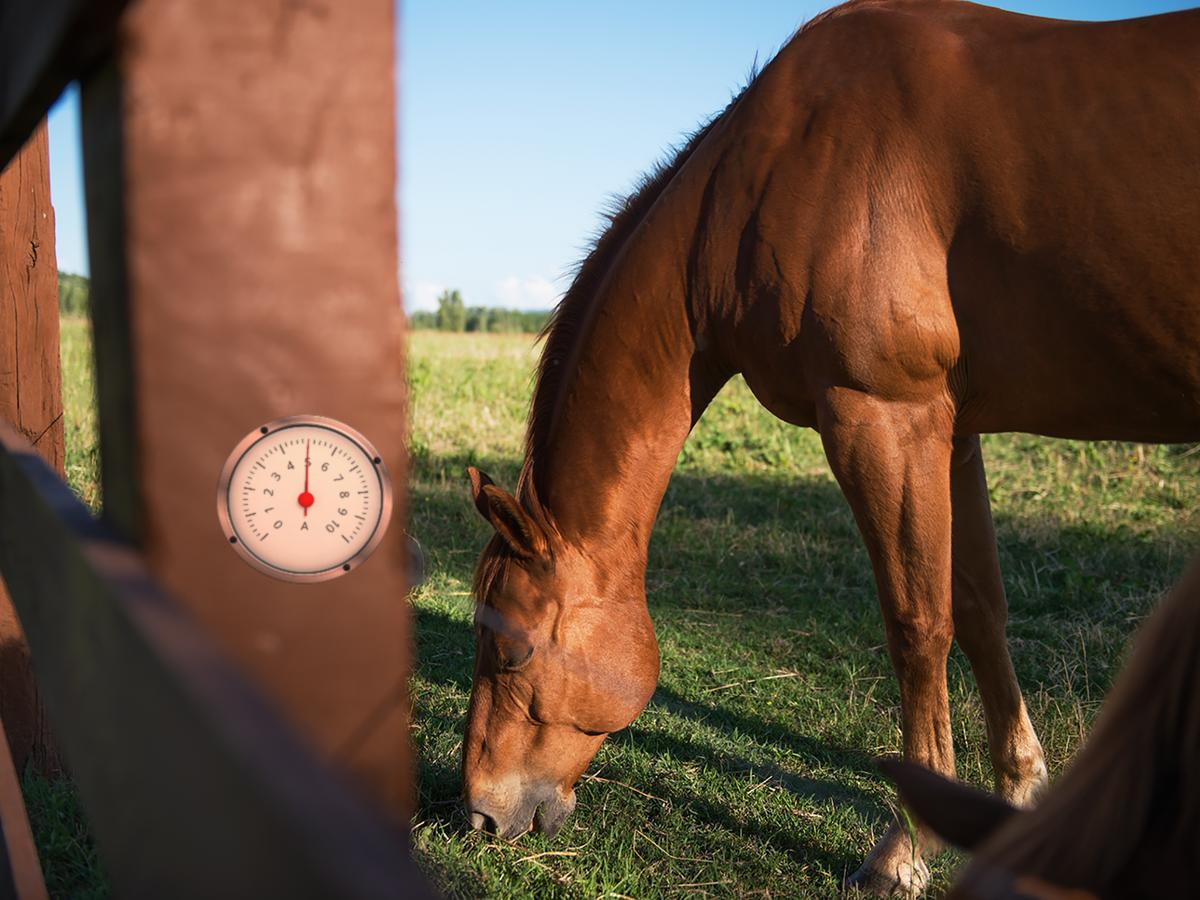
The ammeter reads 5
